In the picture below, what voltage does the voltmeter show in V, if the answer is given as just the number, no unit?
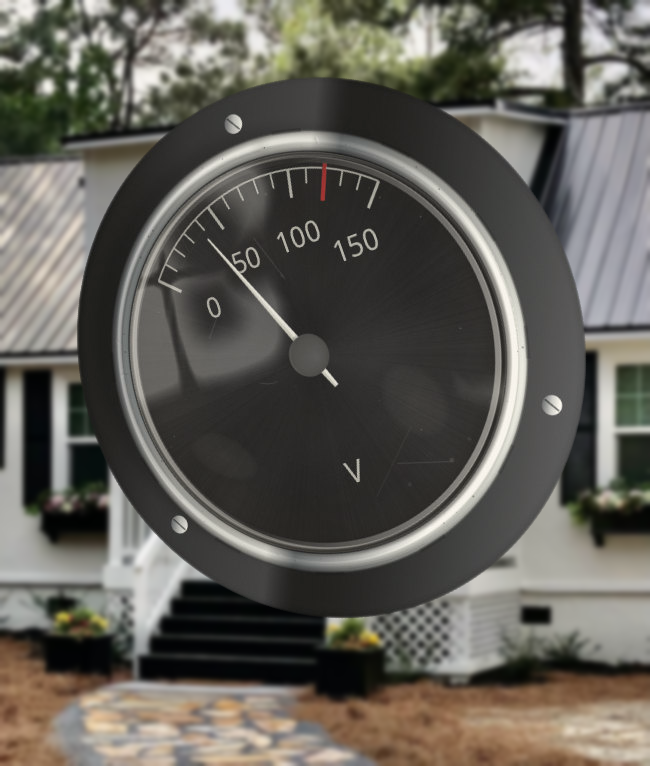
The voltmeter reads 40
